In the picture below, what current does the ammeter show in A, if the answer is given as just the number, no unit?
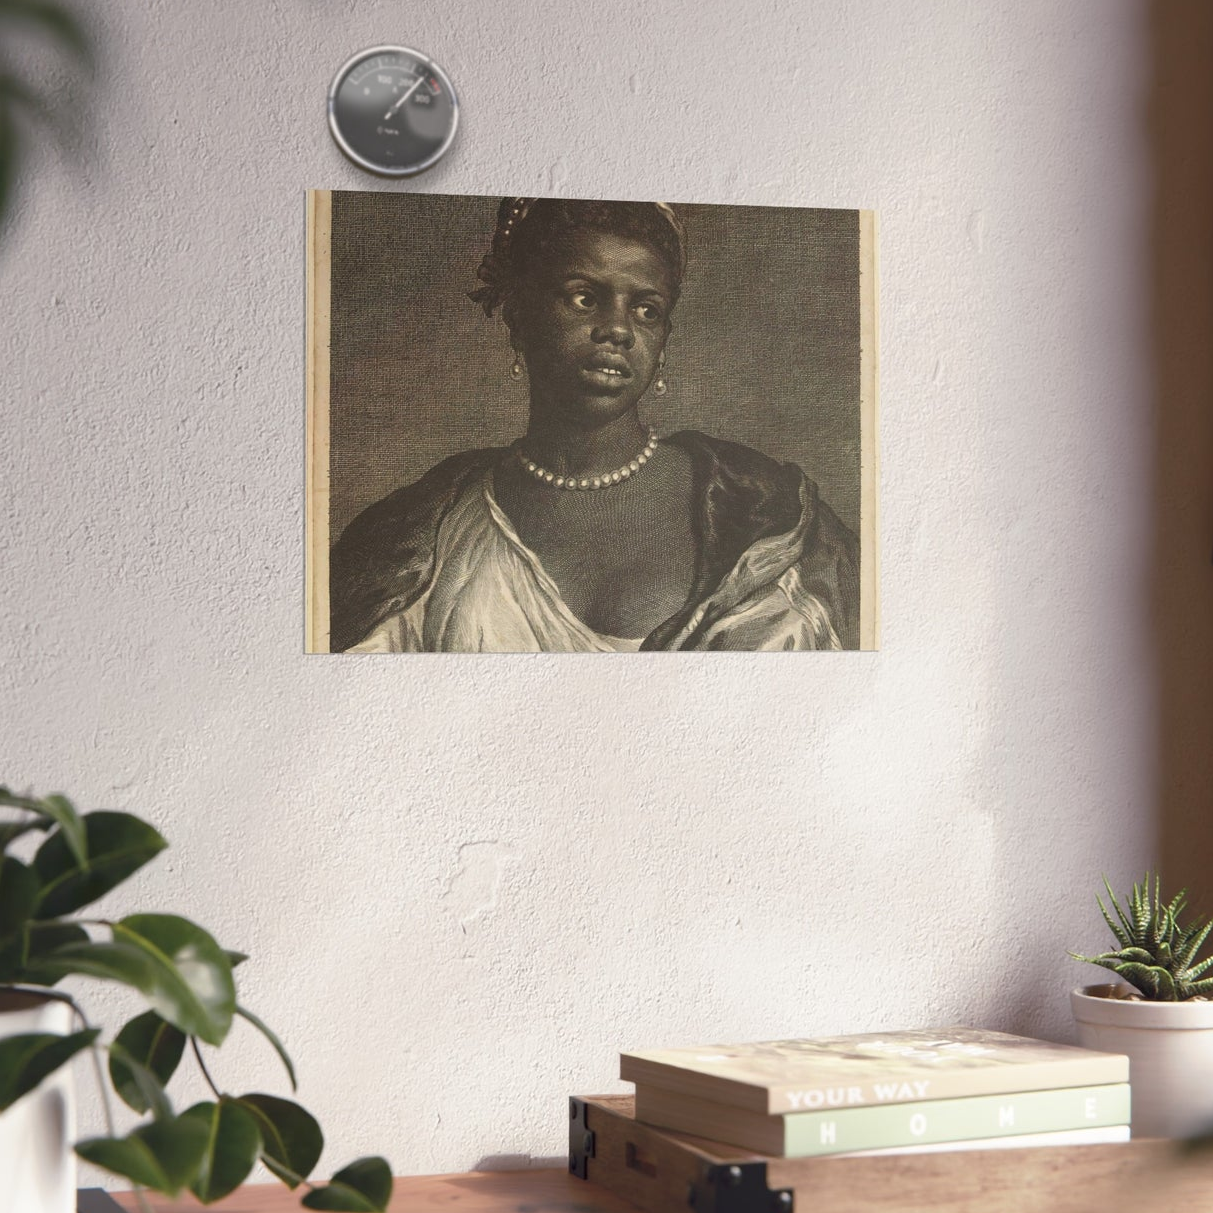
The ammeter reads 240
